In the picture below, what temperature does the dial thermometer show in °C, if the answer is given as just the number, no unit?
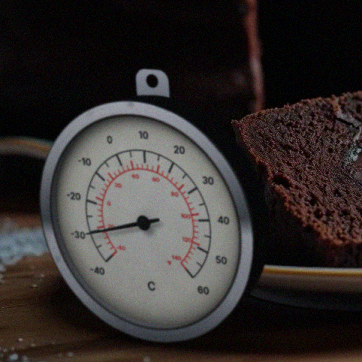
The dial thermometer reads -30
